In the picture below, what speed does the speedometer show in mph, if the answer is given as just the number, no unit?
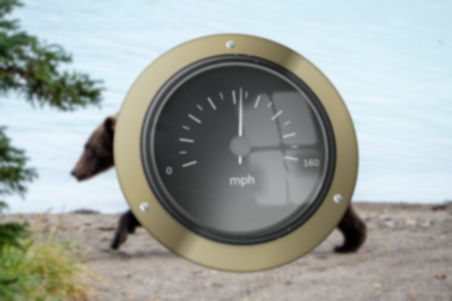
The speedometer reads 85
